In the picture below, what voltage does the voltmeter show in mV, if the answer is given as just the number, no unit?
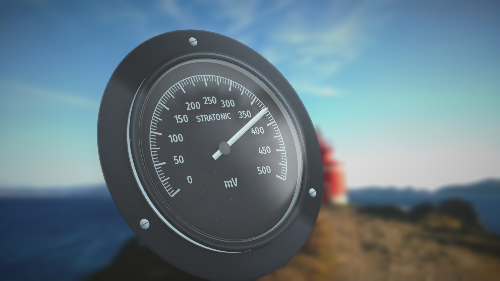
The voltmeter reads 375
